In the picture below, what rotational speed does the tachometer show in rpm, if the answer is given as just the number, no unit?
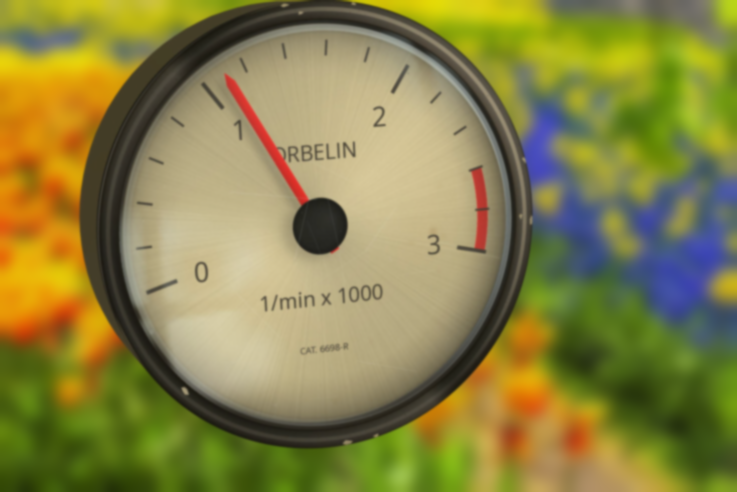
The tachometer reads 1100
